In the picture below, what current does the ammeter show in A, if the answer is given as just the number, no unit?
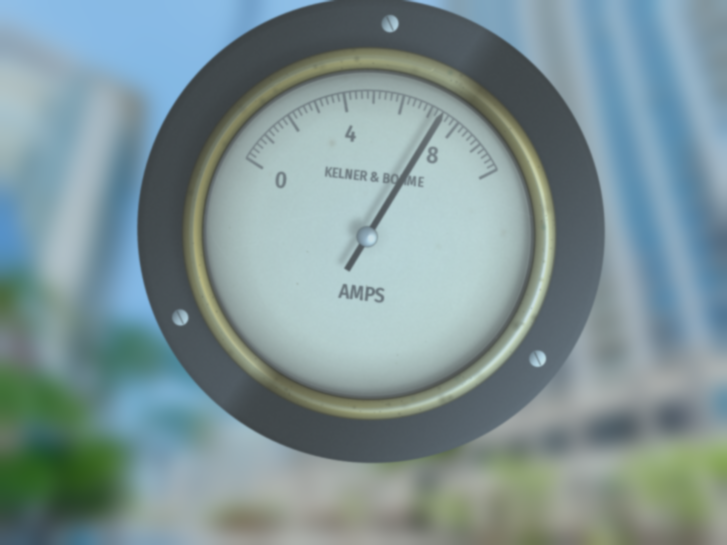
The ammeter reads 7.4
